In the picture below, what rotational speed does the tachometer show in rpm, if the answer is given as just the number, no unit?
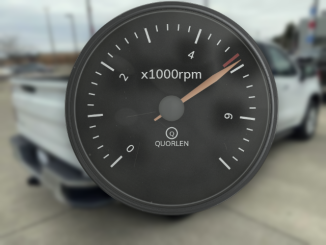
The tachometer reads 4900
